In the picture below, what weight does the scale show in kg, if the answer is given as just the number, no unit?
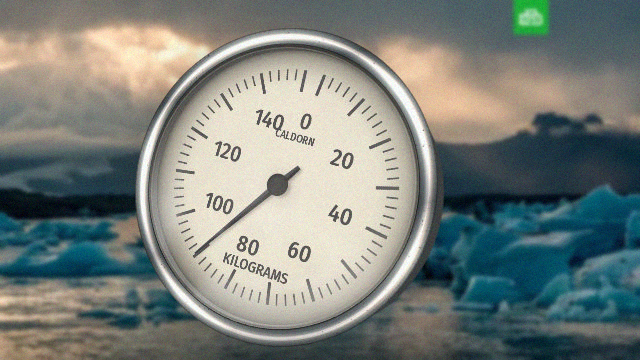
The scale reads 90
